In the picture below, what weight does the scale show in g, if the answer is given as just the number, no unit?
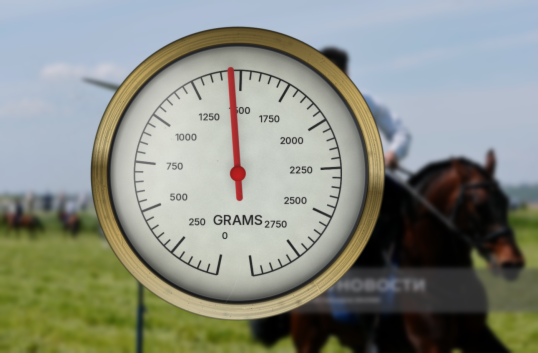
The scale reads 1450
